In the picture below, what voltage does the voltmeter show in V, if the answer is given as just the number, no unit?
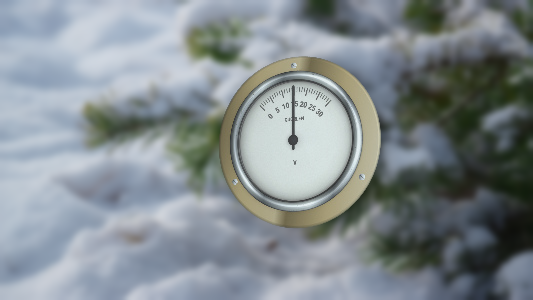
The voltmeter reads 15
